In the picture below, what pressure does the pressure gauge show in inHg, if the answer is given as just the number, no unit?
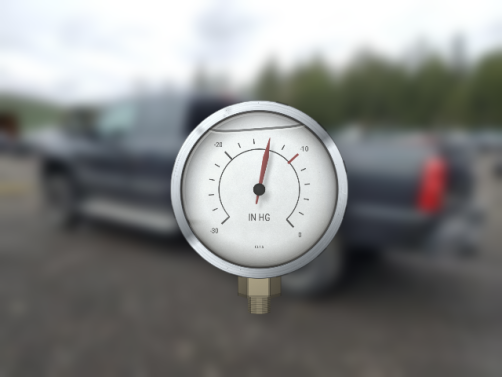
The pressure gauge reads -14
